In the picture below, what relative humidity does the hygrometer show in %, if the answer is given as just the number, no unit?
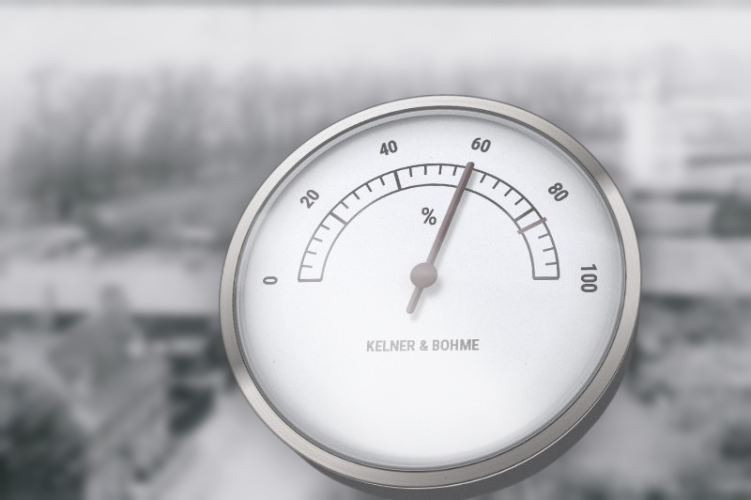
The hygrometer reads 60
